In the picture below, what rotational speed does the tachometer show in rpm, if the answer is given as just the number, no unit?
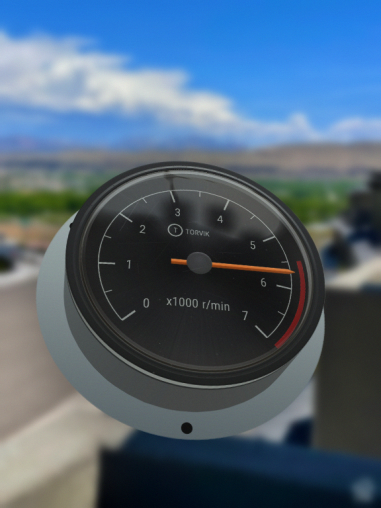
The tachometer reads 5750
